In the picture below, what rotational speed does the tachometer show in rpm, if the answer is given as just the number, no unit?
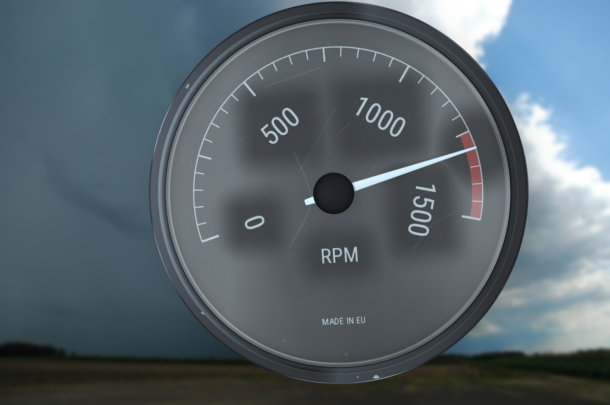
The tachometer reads 1300
